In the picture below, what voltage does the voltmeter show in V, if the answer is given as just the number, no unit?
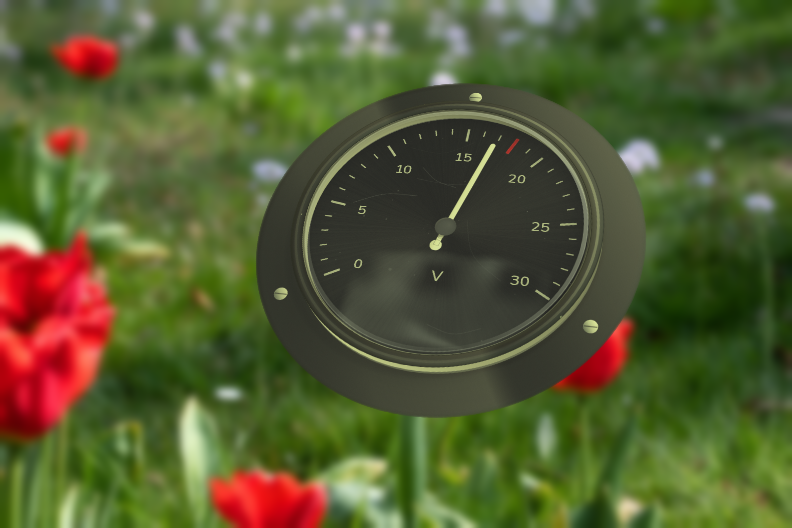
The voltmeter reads 17
